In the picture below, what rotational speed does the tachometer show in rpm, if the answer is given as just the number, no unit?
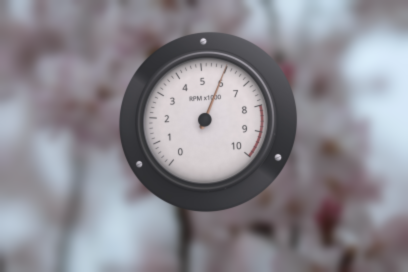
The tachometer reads 6000
